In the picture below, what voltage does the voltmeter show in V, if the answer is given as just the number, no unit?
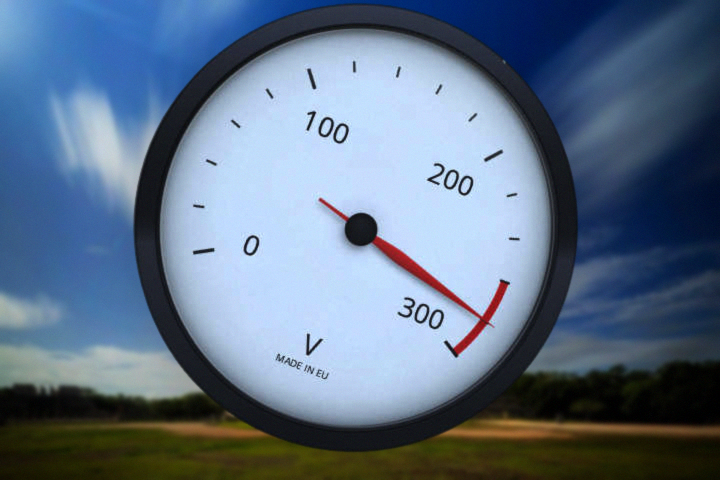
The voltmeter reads 280
